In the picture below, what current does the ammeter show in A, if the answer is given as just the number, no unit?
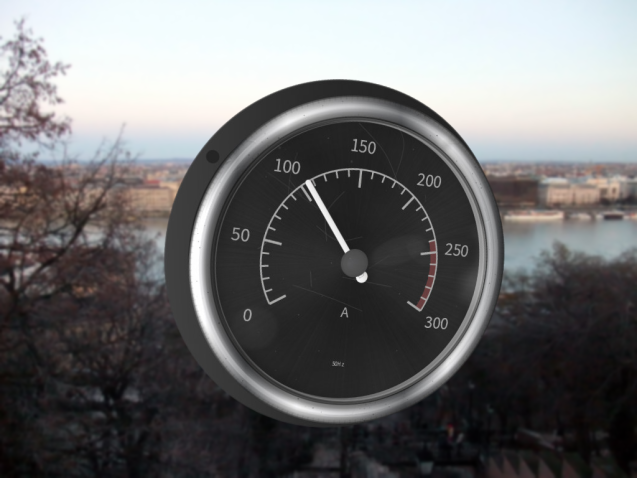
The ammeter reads 105
